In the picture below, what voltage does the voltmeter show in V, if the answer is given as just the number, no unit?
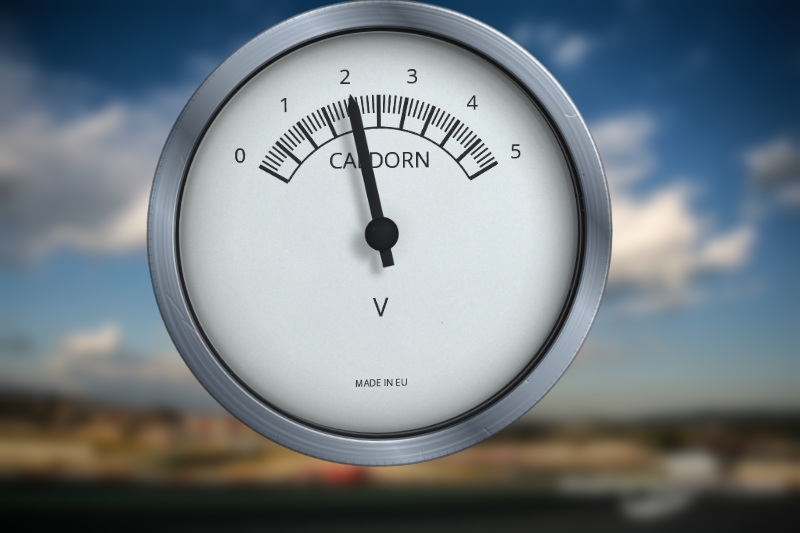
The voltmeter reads 2
